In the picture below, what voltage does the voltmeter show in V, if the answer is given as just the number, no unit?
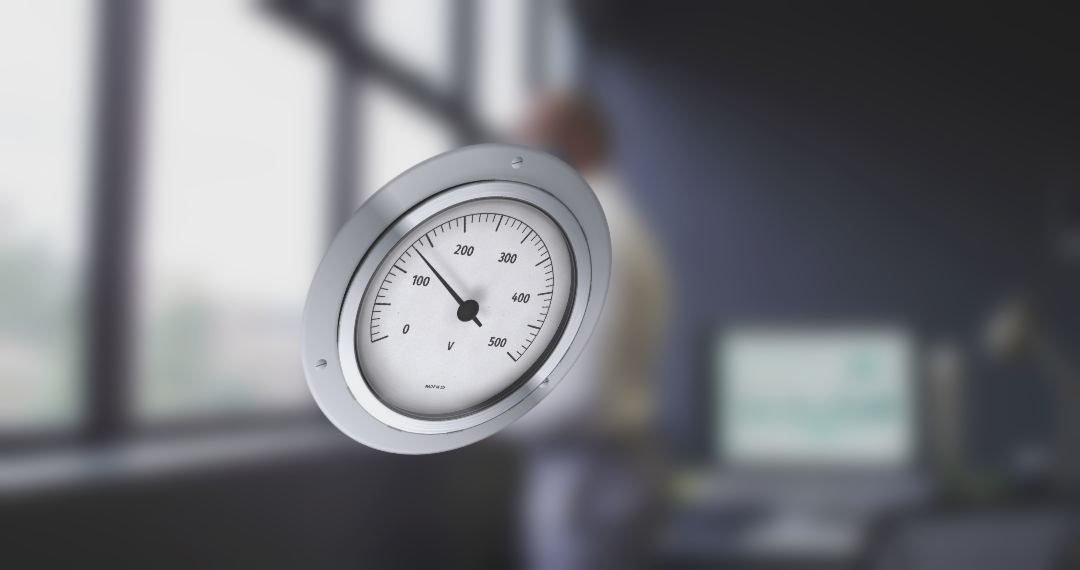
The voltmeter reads 130
